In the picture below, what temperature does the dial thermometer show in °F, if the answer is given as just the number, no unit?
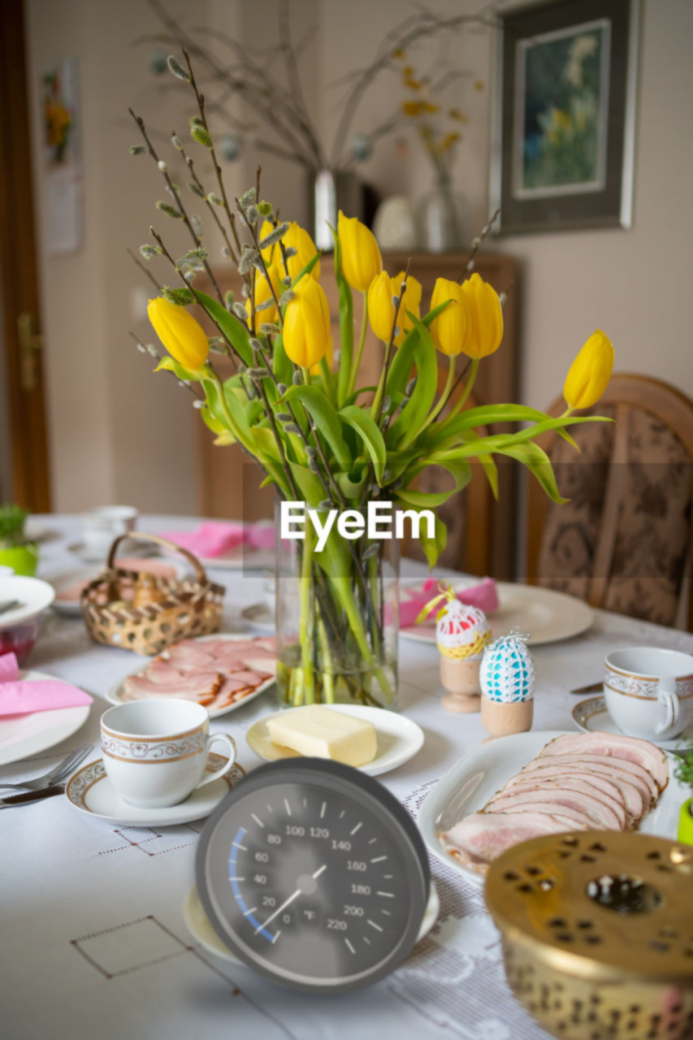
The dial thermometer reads 10
